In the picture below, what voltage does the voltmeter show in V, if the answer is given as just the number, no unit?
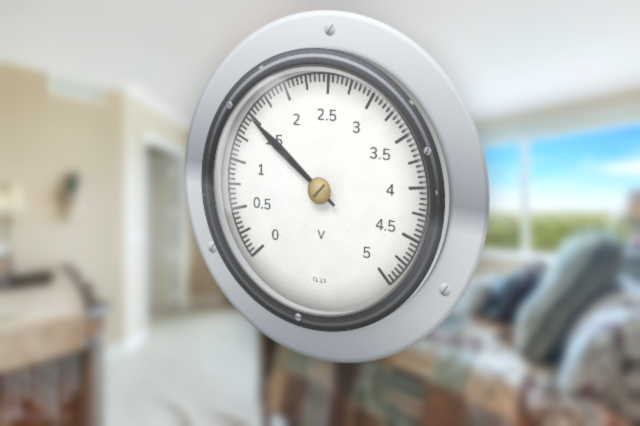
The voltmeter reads 1.5
